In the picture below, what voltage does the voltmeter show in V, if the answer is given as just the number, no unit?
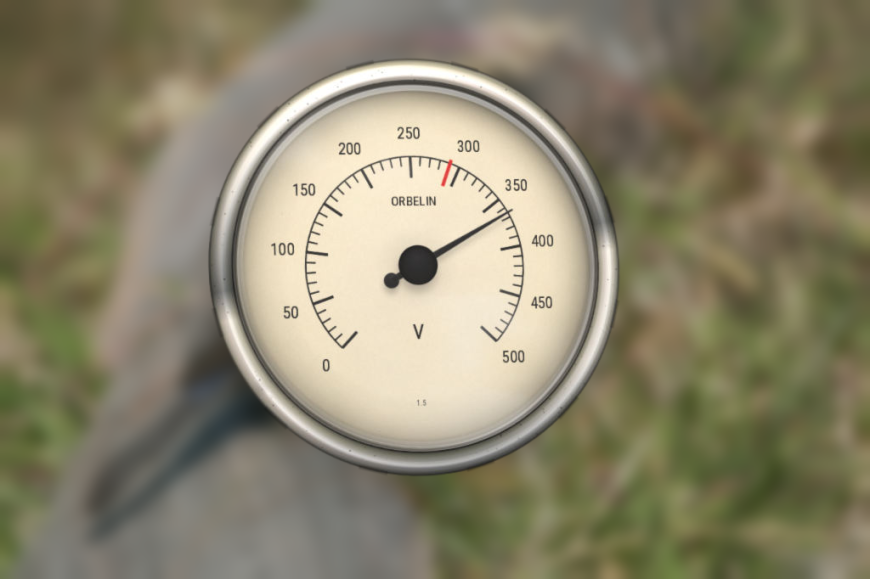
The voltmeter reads 365
